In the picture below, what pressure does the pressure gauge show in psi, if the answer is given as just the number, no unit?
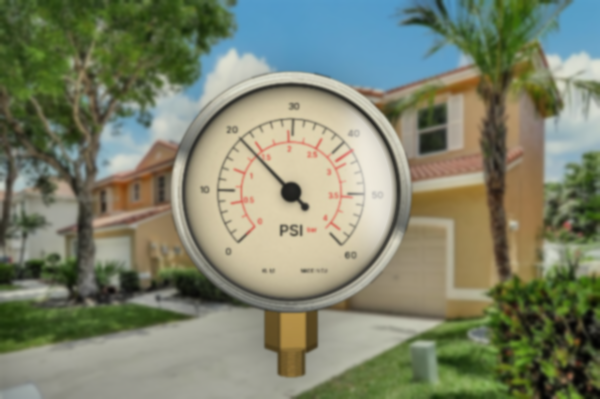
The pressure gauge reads 20
